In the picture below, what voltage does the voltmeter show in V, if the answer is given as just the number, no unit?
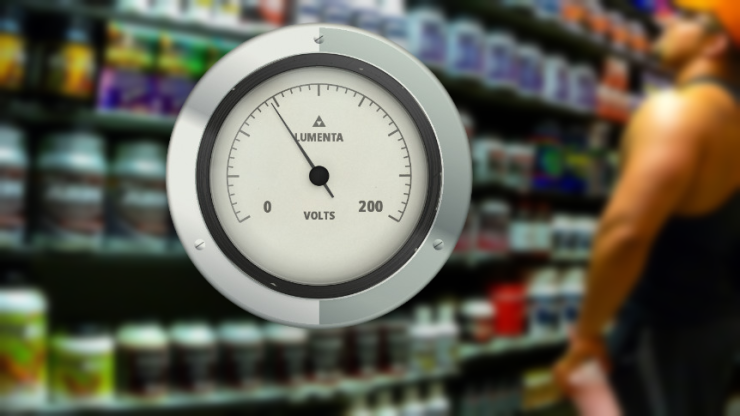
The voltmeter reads 72.5
